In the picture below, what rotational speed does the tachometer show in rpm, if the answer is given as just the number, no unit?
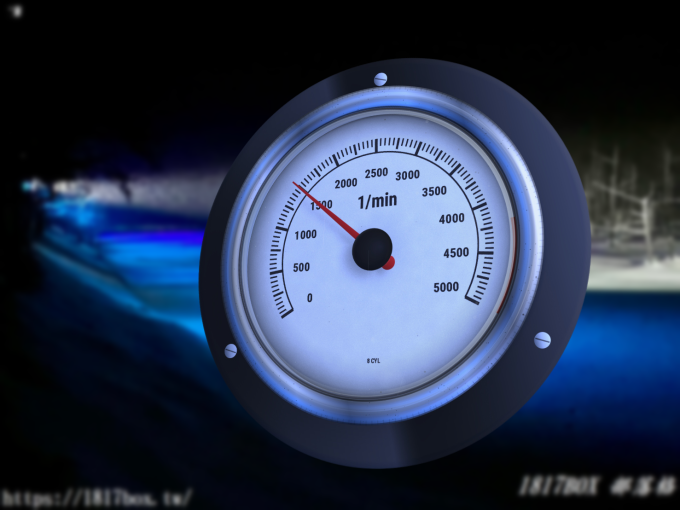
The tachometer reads 1500
